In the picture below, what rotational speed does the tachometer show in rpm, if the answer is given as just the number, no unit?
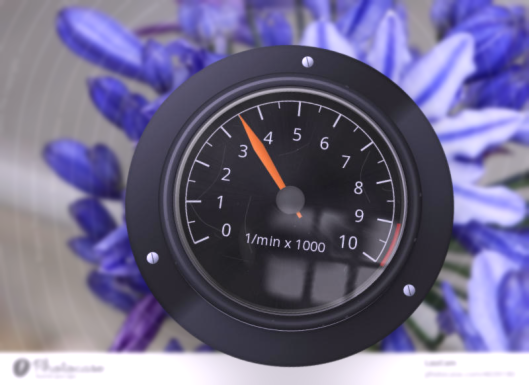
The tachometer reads 3500
